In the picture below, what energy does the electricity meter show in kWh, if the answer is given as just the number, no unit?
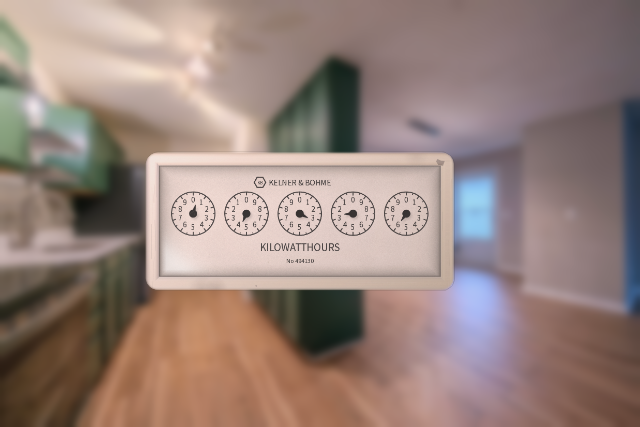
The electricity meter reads 4326
